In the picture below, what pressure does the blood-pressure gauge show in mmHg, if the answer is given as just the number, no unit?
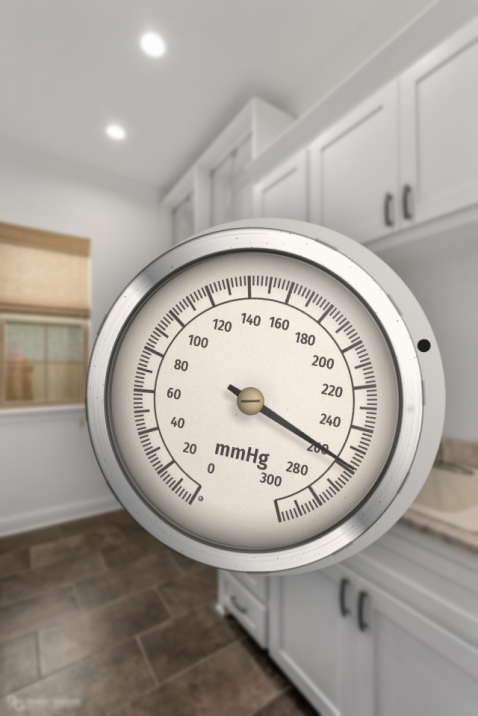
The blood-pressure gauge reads 258
